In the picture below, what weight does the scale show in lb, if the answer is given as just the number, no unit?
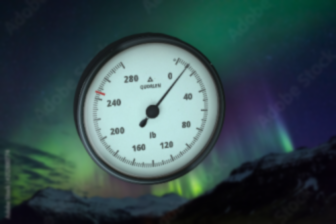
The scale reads 10
